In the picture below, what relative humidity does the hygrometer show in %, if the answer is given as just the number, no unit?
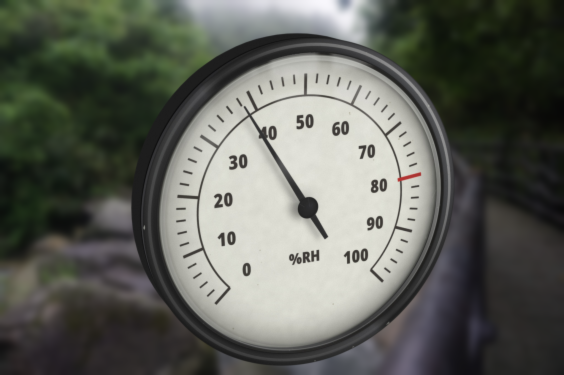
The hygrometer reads 38
